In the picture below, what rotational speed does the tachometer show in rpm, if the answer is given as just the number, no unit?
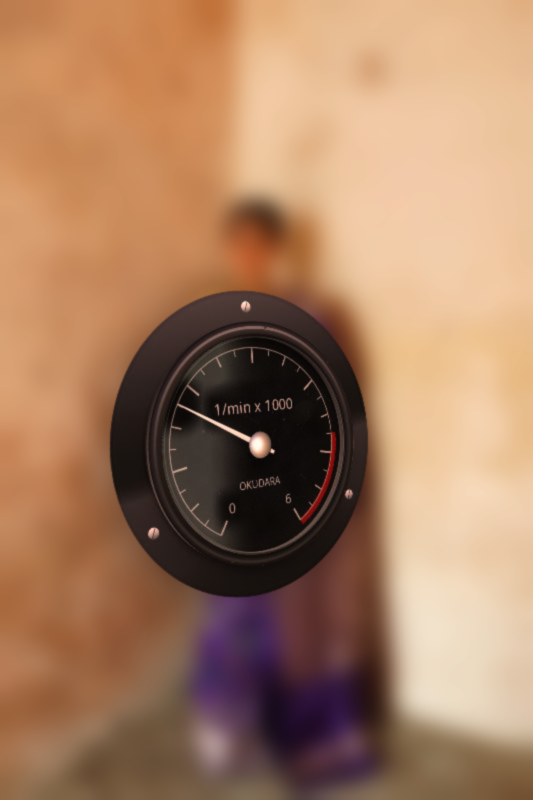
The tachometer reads 1750
